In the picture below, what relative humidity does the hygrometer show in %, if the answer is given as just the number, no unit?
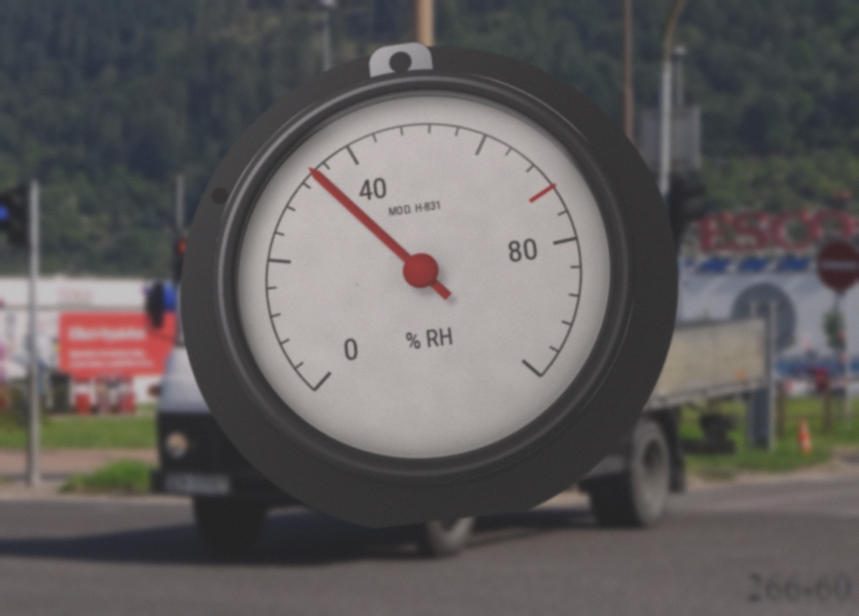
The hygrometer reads 34
